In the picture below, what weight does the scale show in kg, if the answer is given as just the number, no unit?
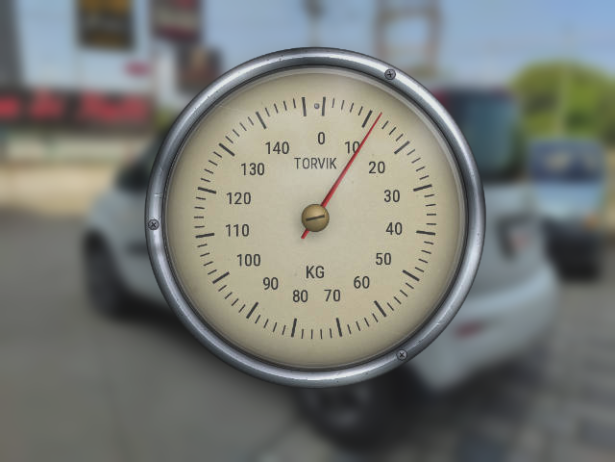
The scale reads 12
